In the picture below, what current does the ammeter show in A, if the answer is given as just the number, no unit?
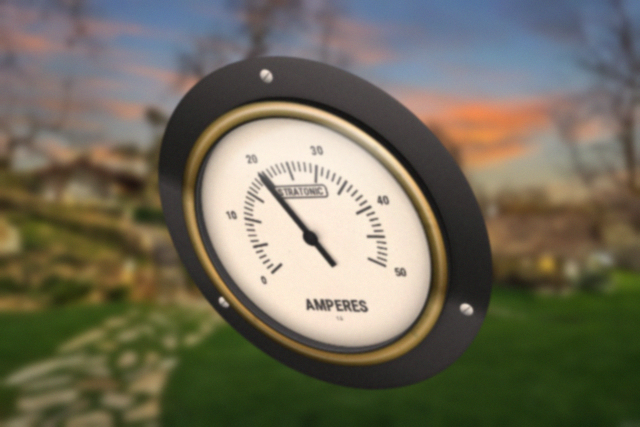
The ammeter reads 20
